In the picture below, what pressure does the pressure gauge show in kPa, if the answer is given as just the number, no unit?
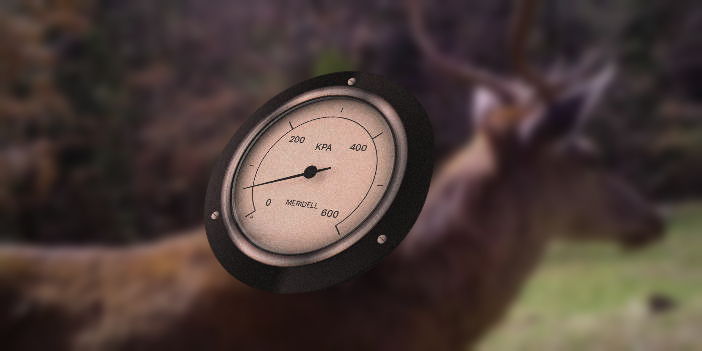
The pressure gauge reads 50
